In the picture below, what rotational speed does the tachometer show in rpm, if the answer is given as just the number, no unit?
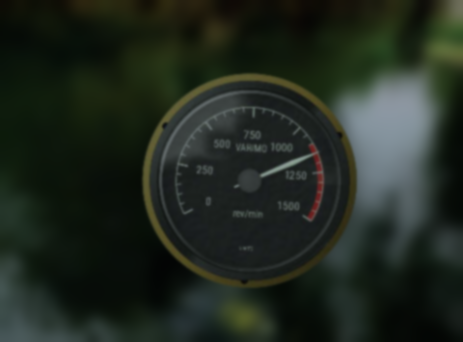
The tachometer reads 1150
